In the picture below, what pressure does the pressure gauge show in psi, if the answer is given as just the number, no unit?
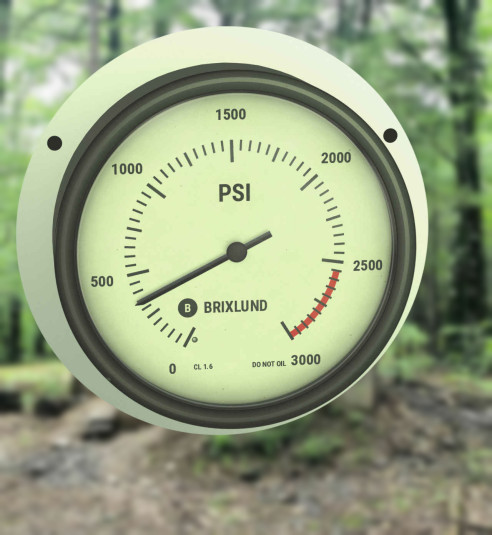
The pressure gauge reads 350
